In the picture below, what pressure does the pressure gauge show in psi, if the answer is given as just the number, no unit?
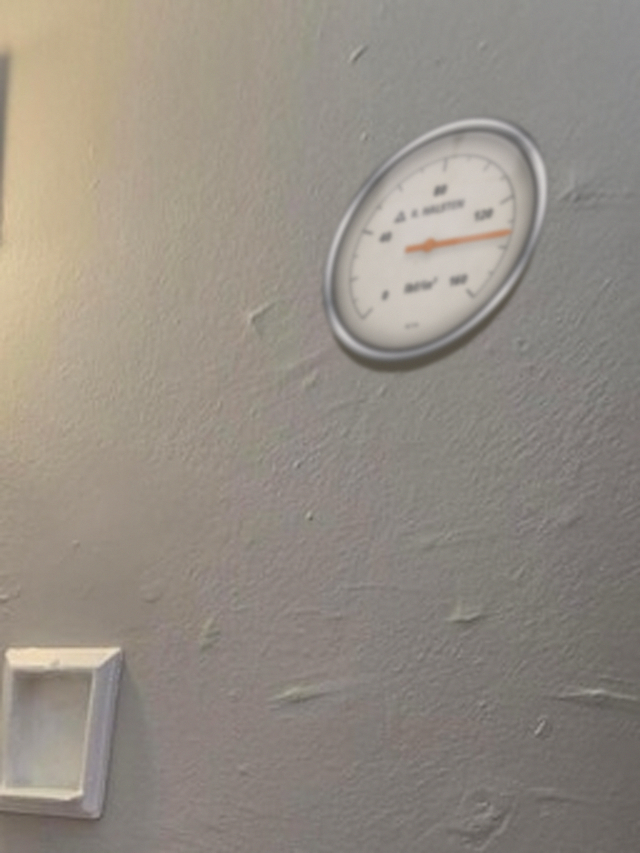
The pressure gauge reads 135
